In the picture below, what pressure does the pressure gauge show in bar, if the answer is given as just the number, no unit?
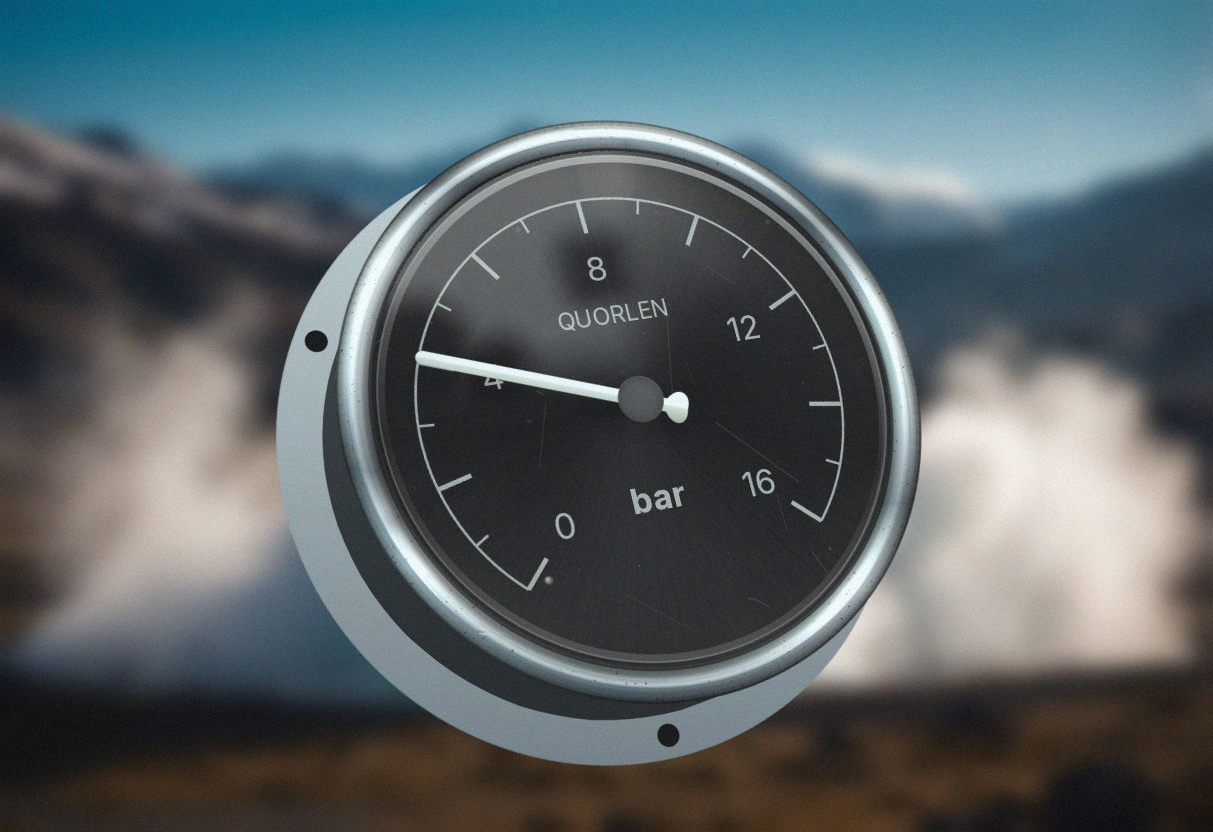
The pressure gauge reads 4
